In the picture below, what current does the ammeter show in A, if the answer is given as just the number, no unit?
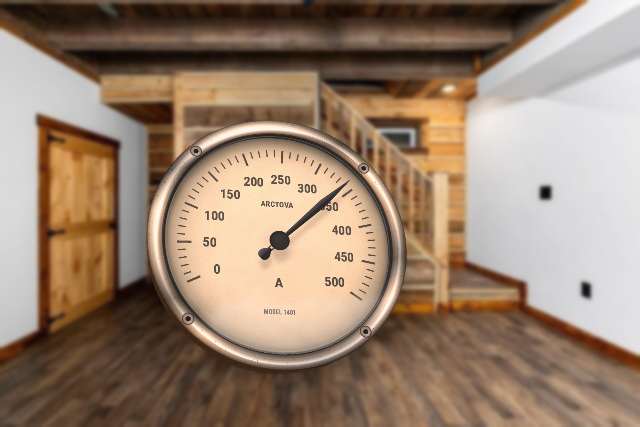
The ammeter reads 340
